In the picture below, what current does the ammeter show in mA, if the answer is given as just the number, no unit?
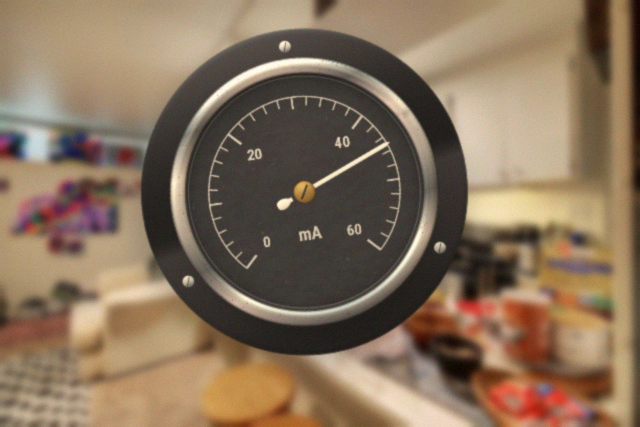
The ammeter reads 45
